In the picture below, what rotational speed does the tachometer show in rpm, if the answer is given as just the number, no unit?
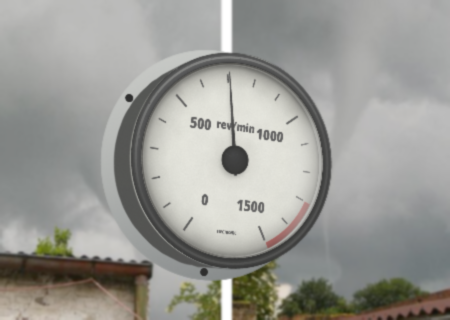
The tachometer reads 700
